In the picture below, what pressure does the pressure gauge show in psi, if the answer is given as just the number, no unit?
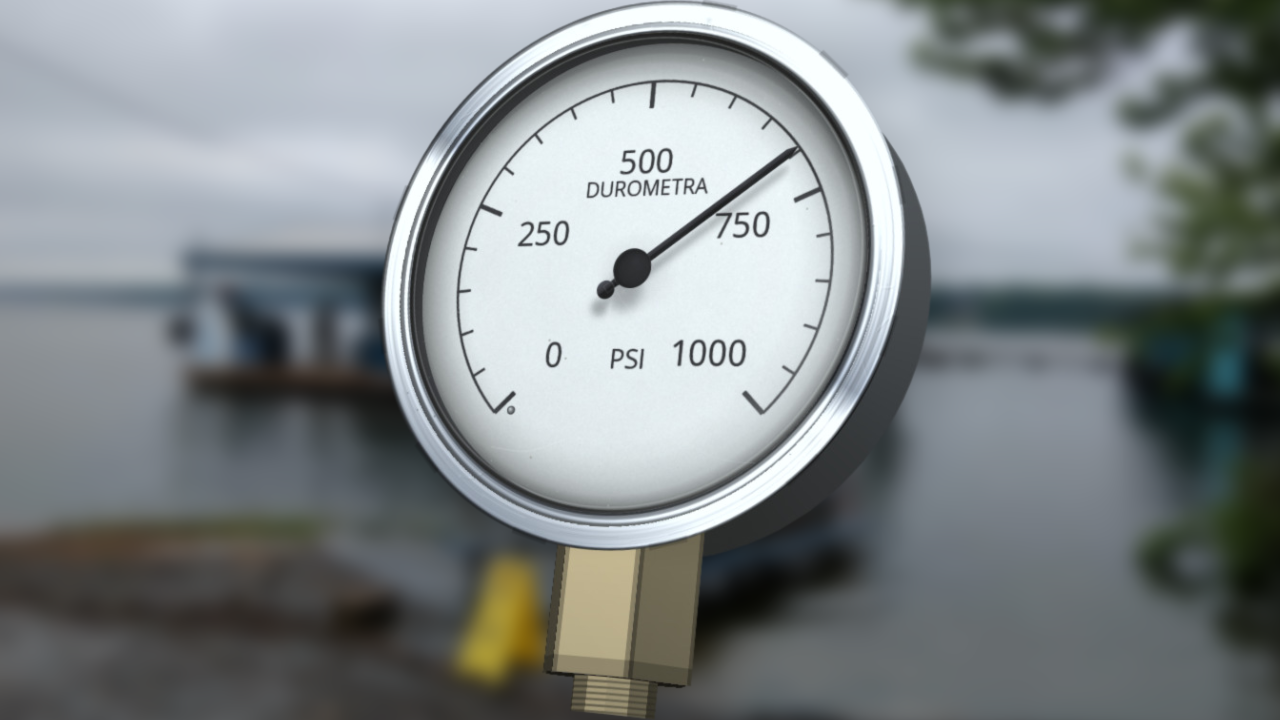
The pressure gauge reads 700
